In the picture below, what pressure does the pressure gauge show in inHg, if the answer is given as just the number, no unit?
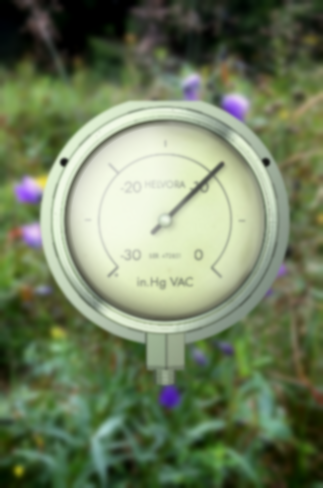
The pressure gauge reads -10
